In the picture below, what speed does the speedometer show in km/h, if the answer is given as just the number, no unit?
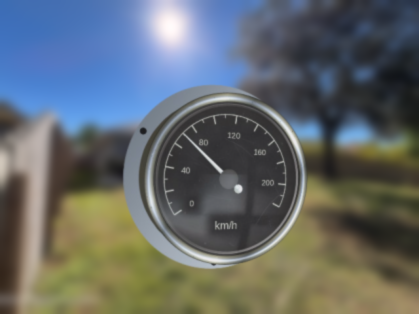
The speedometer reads 70
